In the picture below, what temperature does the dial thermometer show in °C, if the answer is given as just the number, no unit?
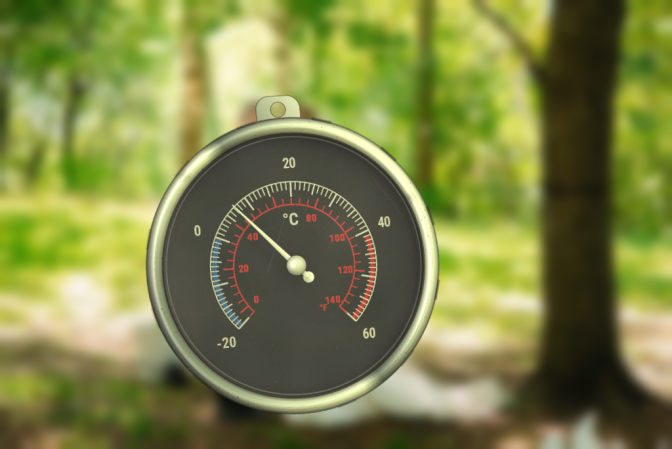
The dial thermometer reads 7
